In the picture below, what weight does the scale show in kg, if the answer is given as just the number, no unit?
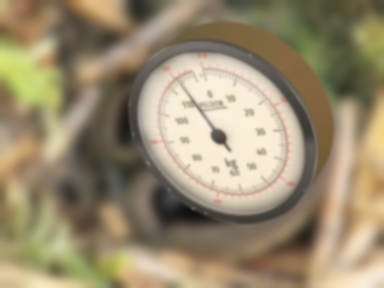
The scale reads 115
